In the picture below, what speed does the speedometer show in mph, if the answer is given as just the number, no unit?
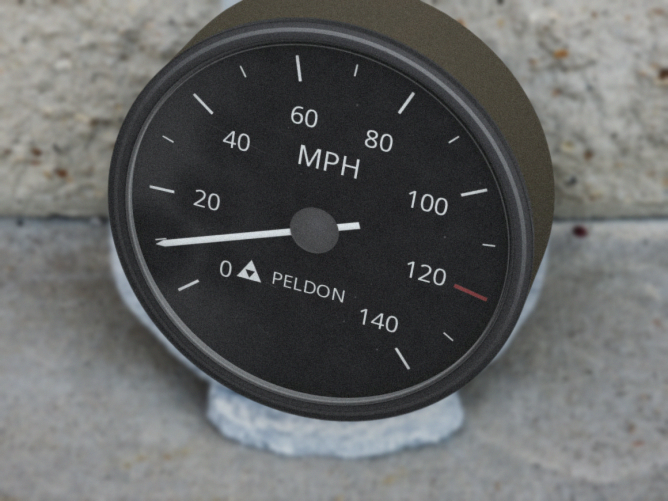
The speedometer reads 10
